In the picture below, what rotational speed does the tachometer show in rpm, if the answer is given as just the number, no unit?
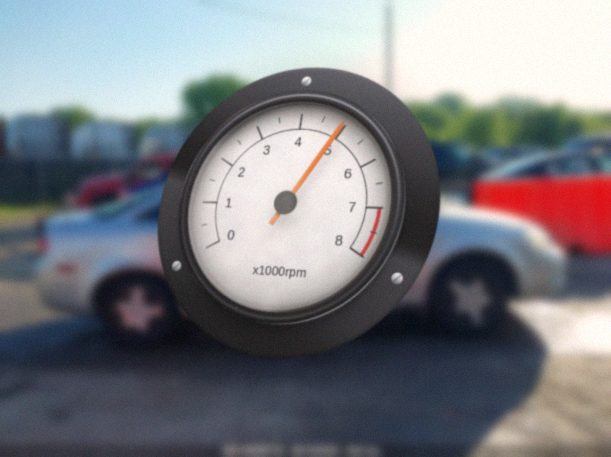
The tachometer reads 5000
